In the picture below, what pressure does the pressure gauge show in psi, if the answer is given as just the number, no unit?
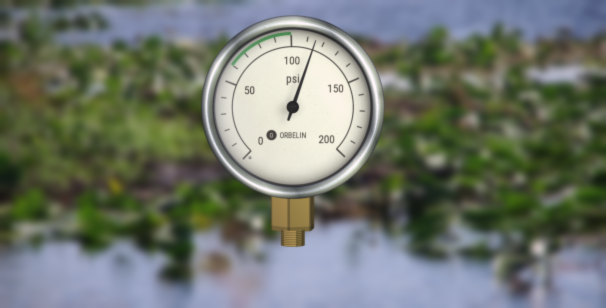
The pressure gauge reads 115
